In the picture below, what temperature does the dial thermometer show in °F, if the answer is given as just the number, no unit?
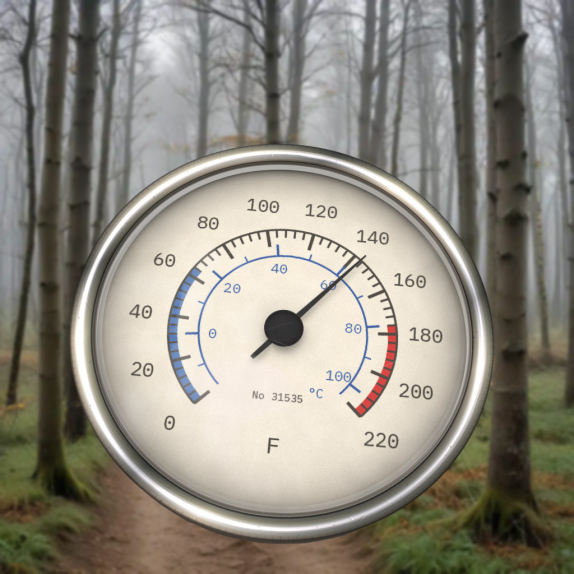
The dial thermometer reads 144
